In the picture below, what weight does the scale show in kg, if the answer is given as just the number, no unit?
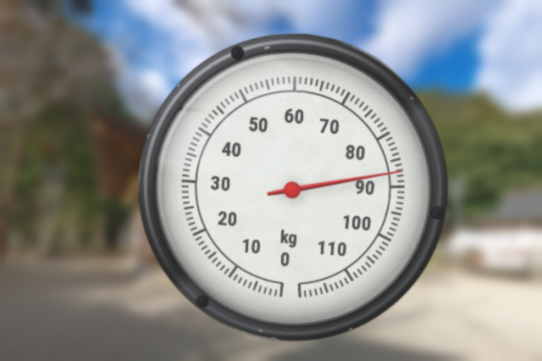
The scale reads 87
